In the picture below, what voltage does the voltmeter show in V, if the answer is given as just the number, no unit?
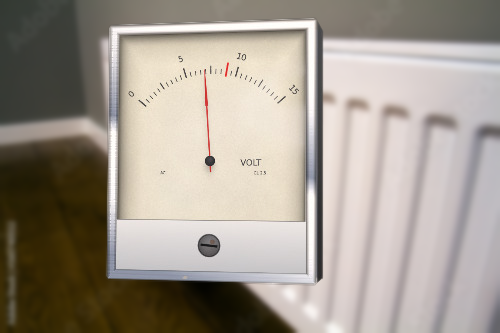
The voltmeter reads 7
